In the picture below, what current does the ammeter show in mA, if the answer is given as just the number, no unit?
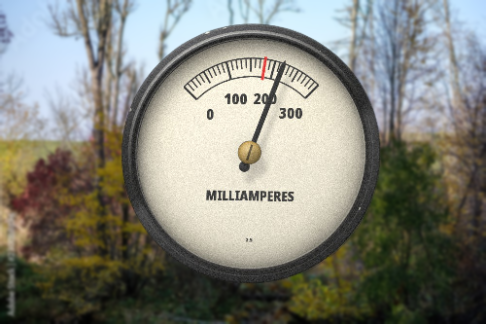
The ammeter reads 220
